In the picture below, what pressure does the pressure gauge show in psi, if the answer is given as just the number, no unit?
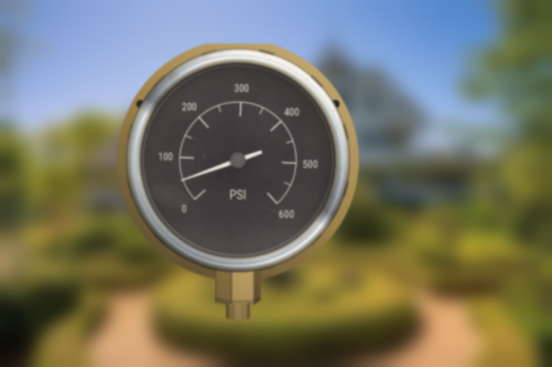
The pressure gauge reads 50
